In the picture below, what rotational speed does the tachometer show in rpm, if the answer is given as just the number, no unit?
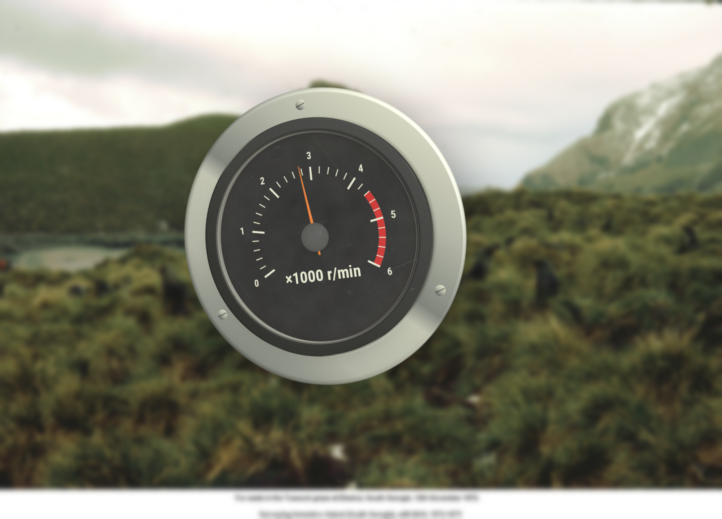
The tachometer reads 2800
